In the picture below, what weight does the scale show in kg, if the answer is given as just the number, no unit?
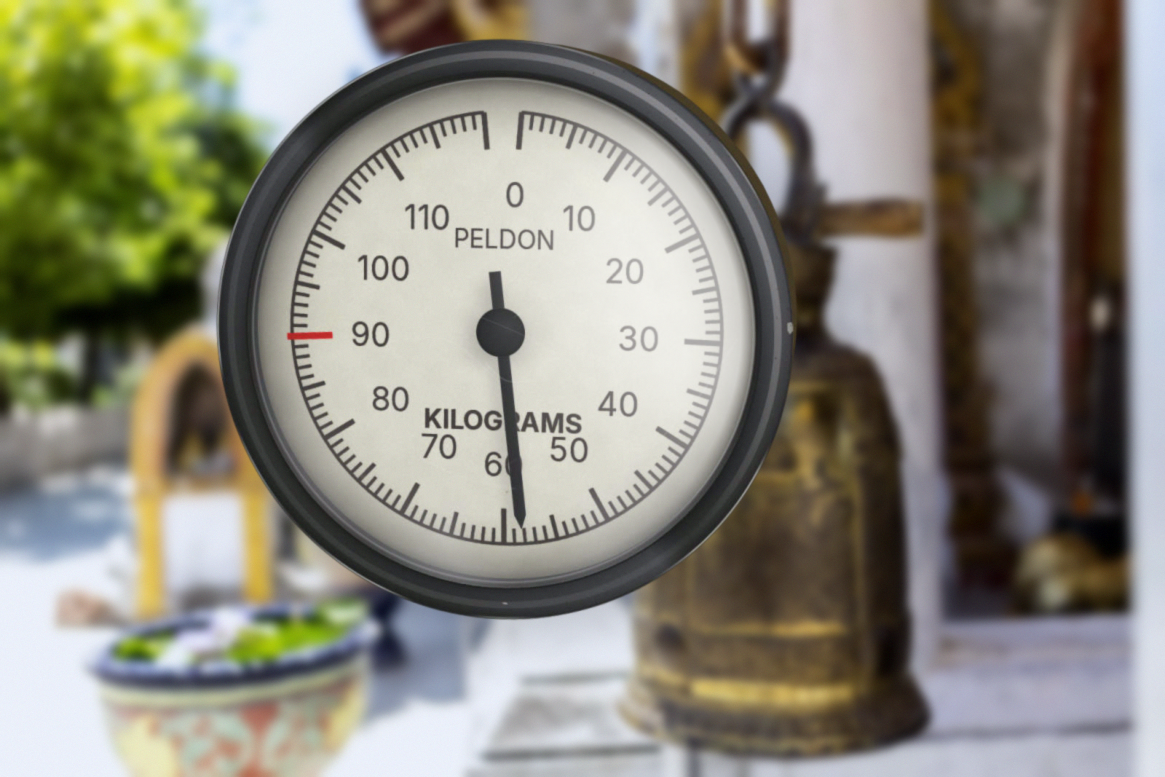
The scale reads 58
